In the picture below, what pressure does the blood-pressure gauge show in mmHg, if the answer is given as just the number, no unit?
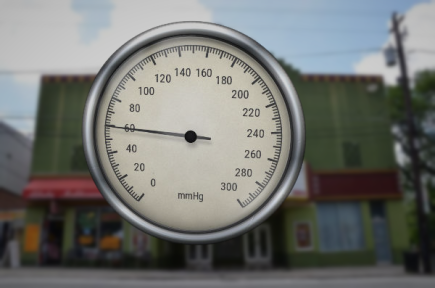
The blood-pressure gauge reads 60
